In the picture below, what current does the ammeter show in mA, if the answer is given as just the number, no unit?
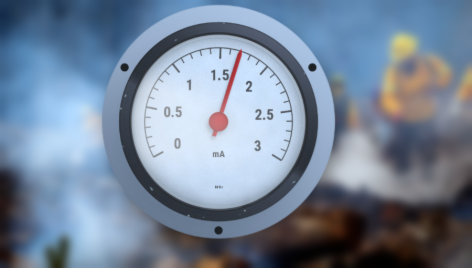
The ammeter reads 1.7
